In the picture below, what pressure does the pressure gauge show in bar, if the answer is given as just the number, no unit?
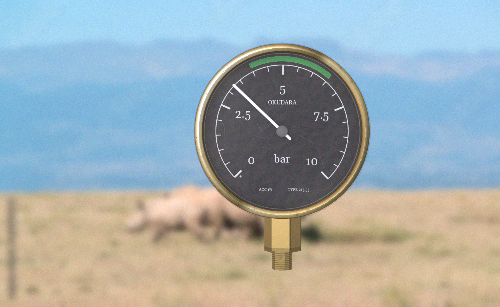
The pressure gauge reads 3.25
